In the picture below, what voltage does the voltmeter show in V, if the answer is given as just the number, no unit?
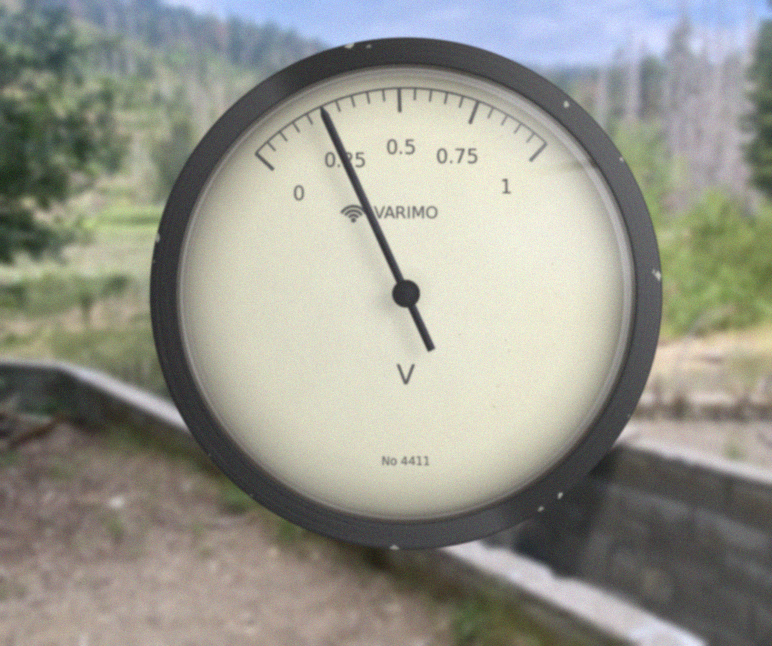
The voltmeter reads 0.25
